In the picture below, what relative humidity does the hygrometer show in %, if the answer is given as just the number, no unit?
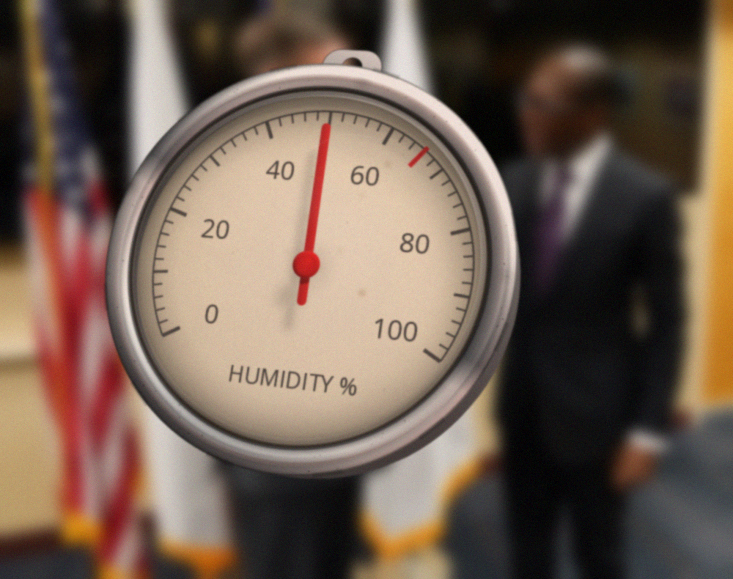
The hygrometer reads 50
